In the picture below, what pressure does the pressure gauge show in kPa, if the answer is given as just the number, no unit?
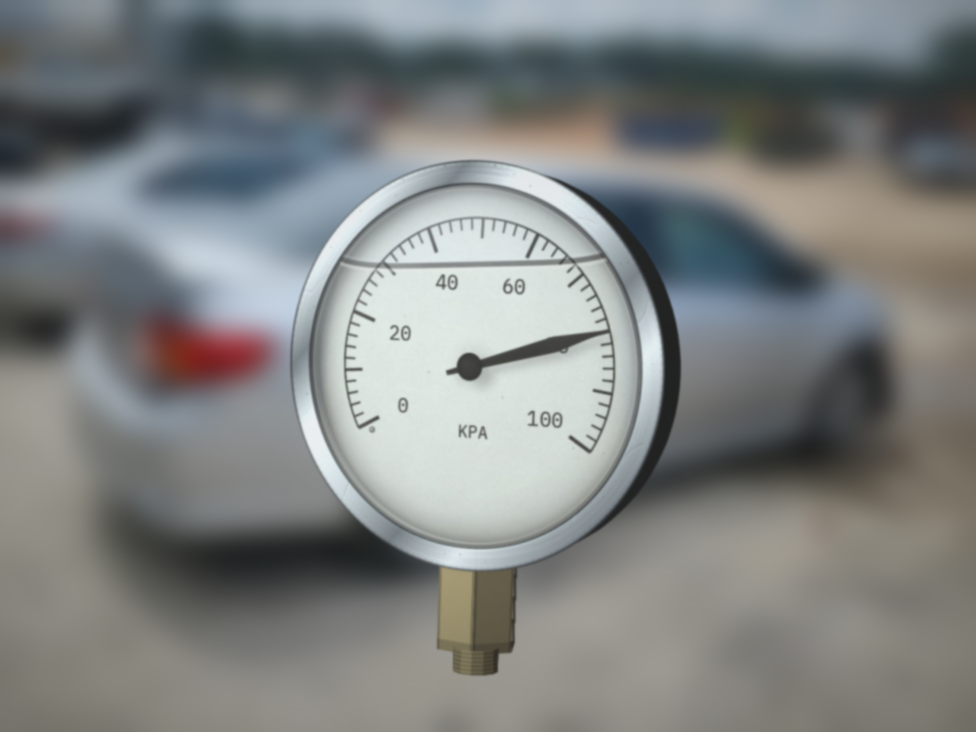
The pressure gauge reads 80
